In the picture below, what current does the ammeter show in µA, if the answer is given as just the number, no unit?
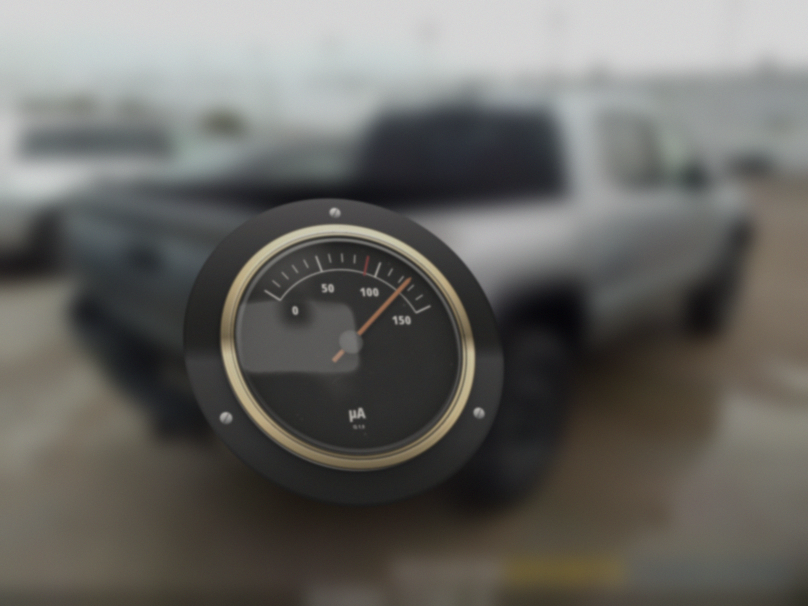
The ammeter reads 125
